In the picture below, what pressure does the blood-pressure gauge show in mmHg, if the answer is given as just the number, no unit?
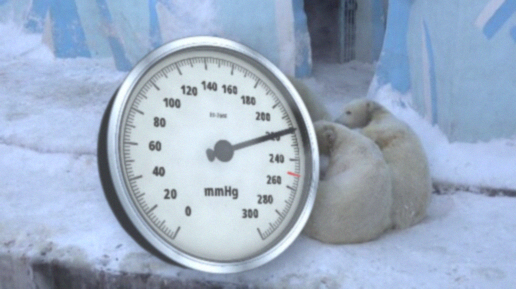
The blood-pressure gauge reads 220
